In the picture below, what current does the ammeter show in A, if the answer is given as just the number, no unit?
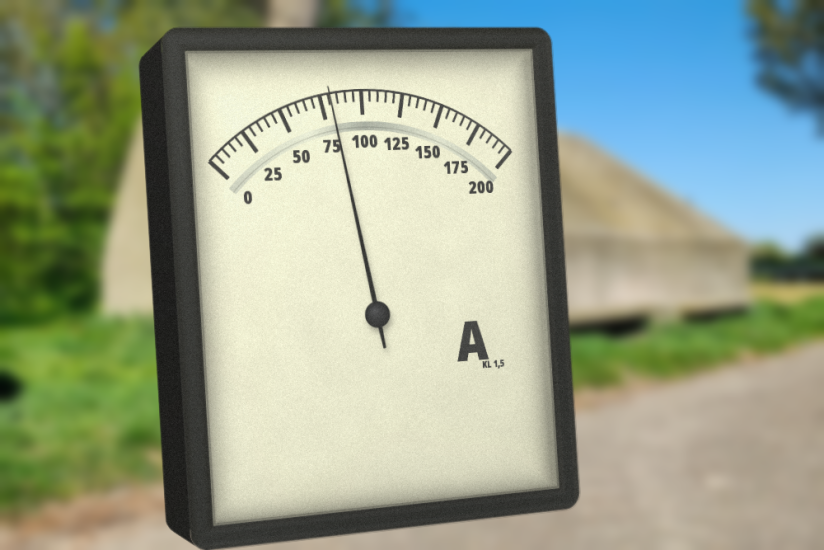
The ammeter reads 80
